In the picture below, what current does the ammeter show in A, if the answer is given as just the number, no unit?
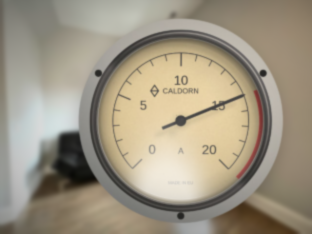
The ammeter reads 15
